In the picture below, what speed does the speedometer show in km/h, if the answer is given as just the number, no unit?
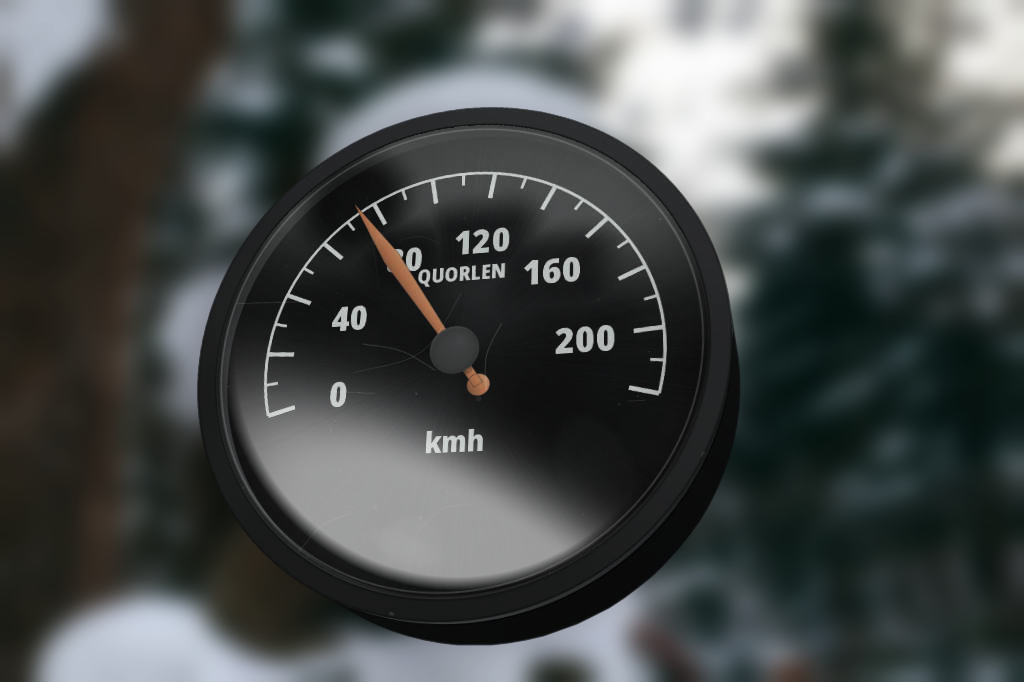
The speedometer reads 75
